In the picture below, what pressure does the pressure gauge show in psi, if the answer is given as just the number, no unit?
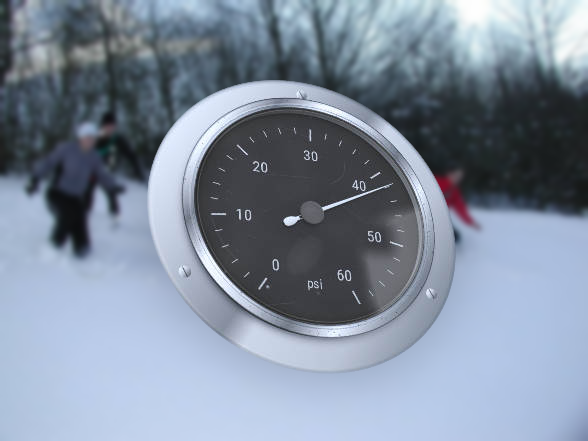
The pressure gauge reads 42
